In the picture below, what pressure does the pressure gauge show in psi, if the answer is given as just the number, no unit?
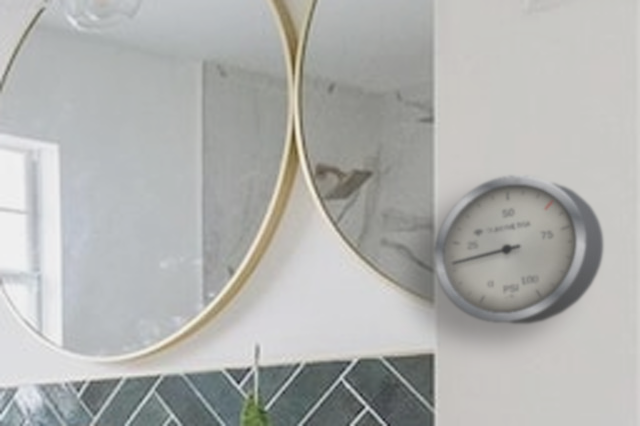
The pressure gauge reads 17.5
